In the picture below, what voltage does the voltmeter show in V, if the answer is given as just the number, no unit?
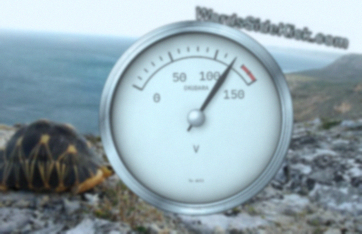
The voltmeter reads 120
